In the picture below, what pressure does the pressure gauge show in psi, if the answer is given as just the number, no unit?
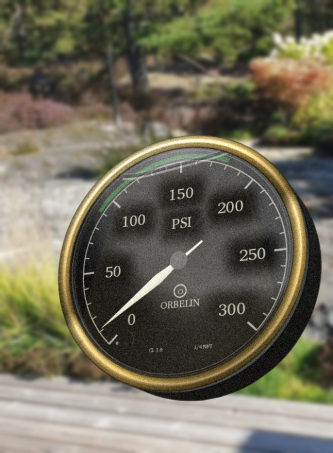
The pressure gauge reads 10
